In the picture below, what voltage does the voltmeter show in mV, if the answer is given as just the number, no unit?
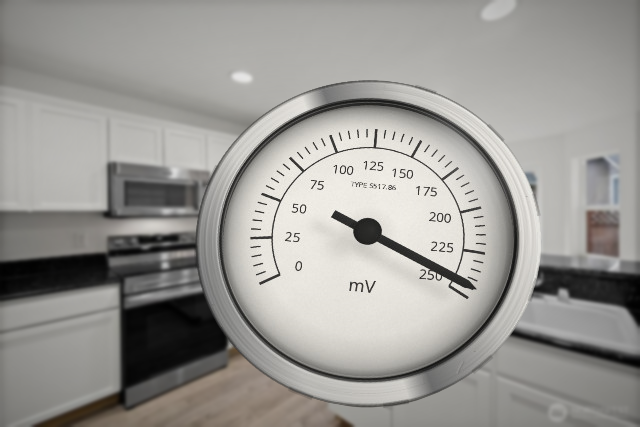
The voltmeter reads 245
